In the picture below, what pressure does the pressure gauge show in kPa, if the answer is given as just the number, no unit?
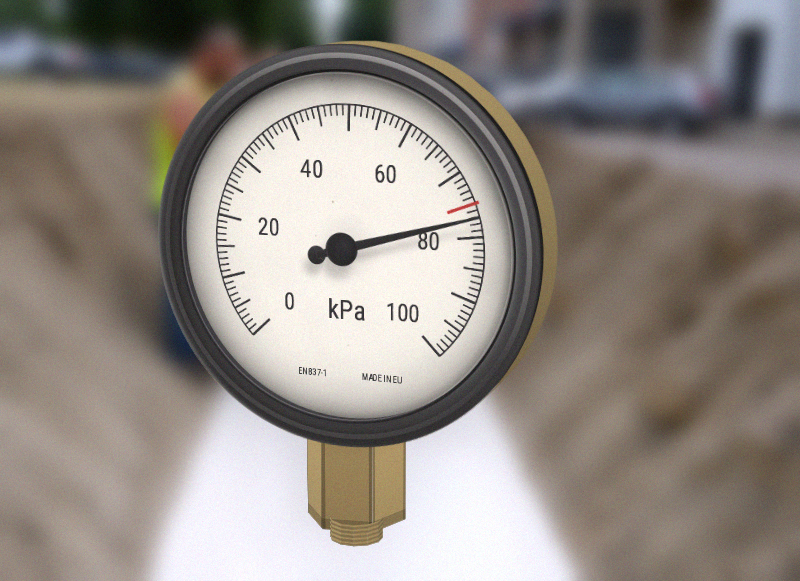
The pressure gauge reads 77
